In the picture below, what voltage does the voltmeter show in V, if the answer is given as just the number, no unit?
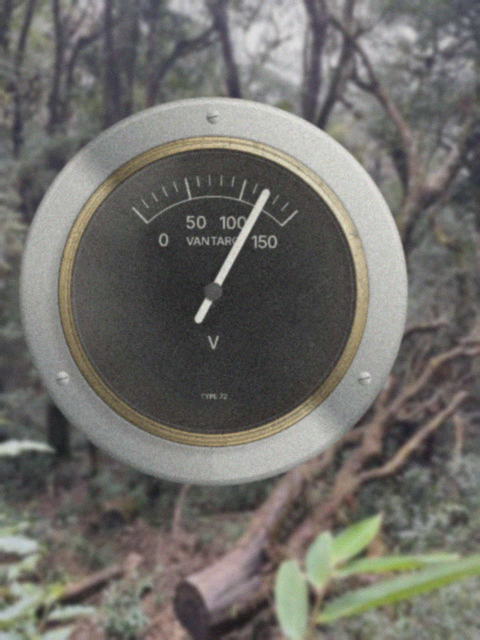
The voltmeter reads 120
